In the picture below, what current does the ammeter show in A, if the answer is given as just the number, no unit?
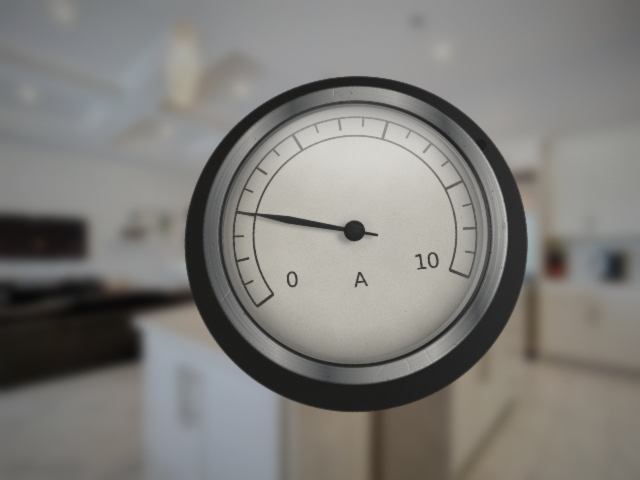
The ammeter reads 2
